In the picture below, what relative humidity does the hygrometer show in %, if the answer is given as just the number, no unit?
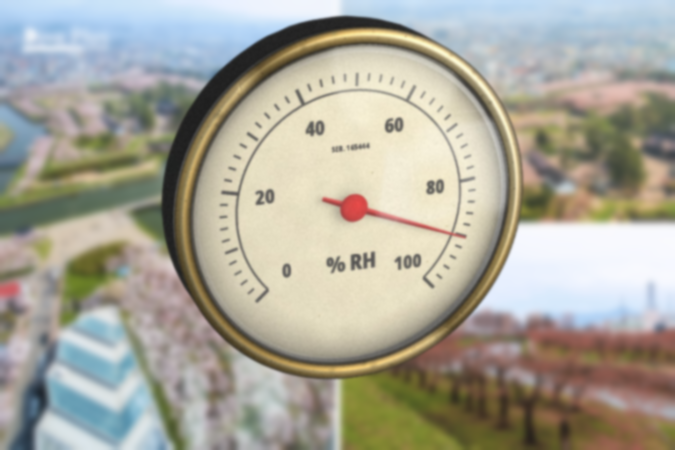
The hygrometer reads 90
